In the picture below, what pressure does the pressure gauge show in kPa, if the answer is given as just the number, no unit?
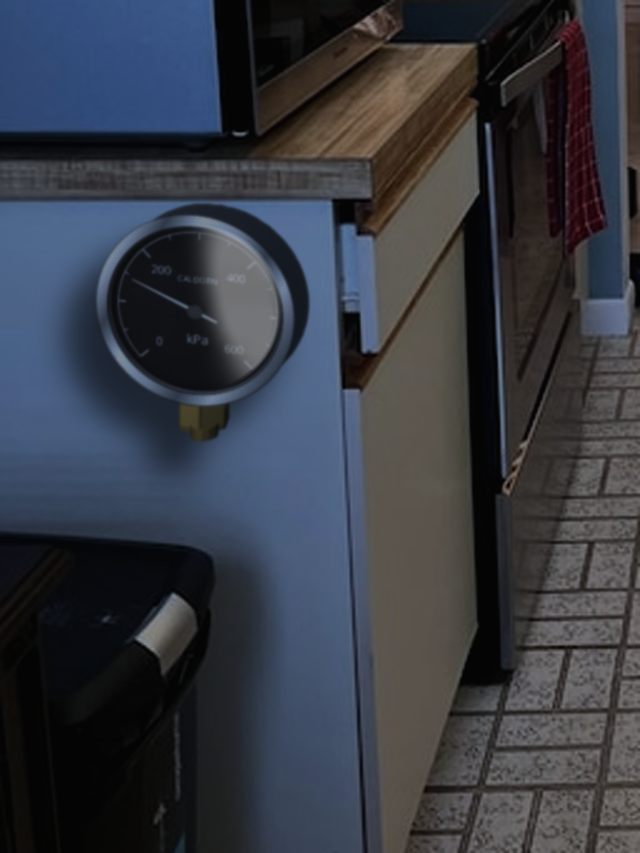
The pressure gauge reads 150
